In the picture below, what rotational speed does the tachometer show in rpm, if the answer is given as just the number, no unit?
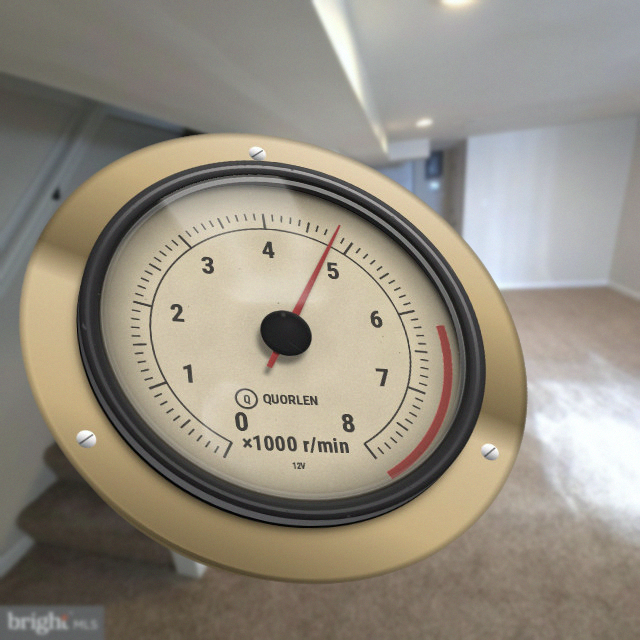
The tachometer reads 4800
